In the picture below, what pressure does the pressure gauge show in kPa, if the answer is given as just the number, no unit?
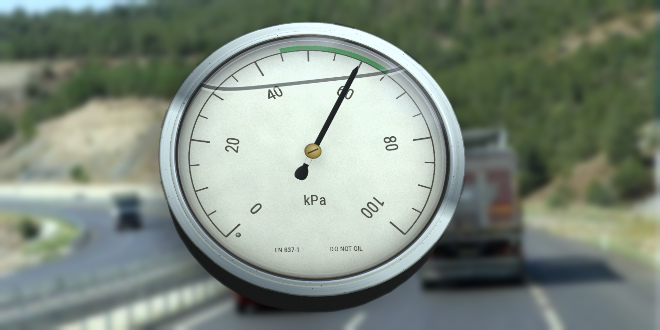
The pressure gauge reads 60
